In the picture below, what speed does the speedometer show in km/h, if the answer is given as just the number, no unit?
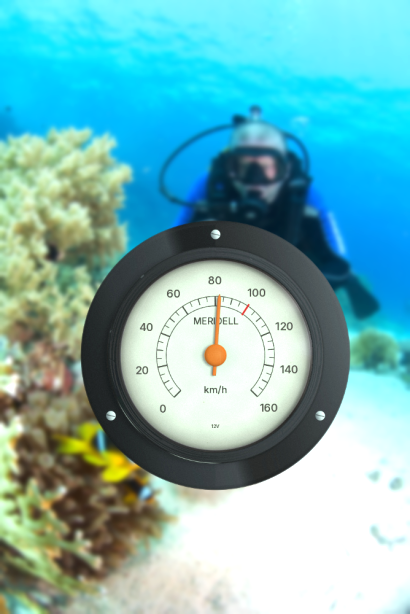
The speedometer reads 82.5
